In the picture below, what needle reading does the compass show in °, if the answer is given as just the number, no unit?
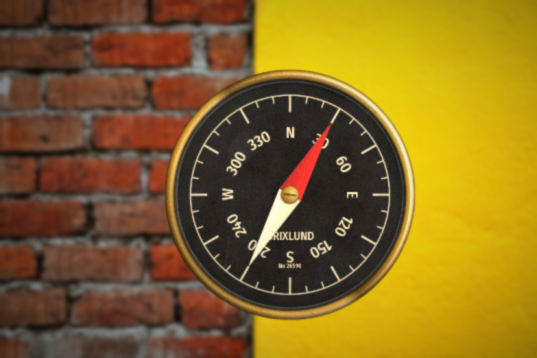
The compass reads 30
